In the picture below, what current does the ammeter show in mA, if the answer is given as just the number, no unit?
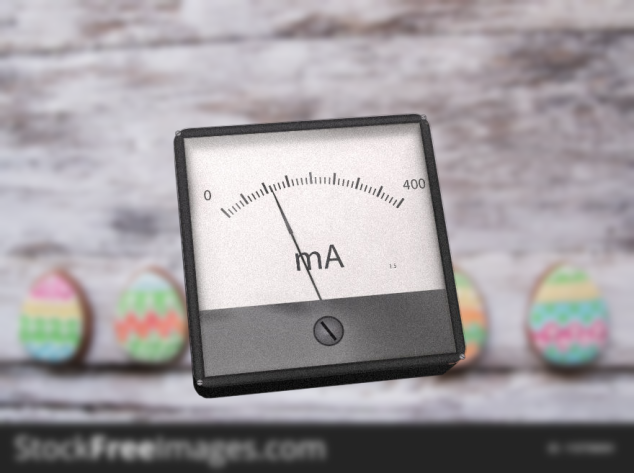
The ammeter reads 110
